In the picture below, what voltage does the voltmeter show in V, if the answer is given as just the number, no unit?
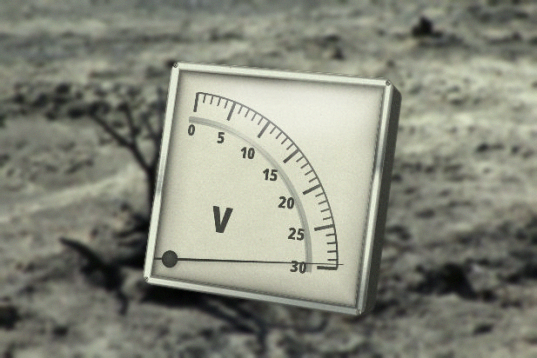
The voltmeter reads 29.5
